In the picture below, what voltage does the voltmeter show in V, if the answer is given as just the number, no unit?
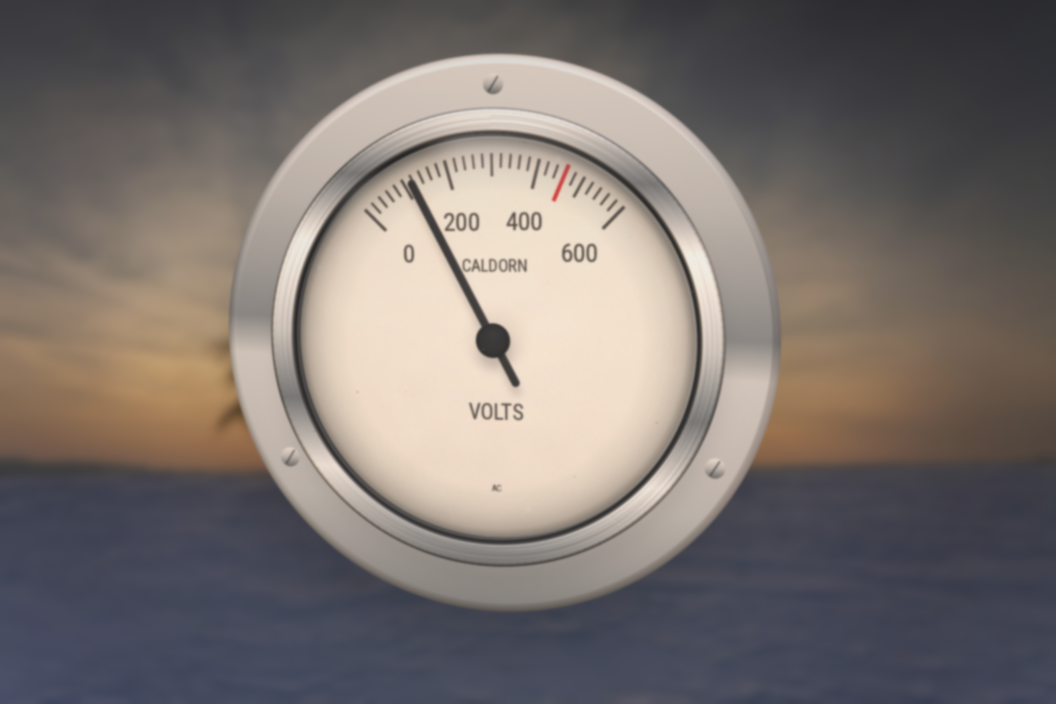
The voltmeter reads 120
